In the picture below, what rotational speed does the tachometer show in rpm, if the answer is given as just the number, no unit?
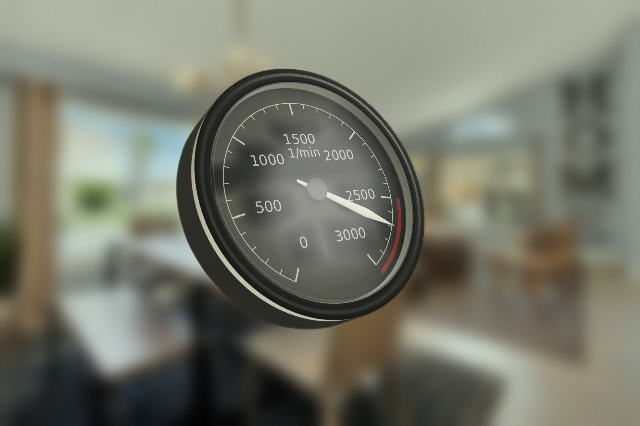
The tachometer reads 2700
